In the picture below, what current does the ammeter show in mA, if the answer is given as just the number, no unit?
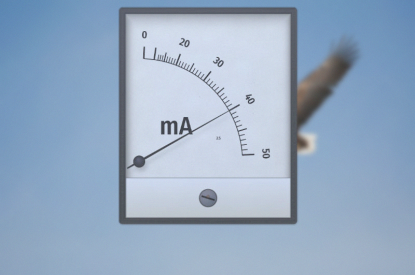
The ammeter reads 40
